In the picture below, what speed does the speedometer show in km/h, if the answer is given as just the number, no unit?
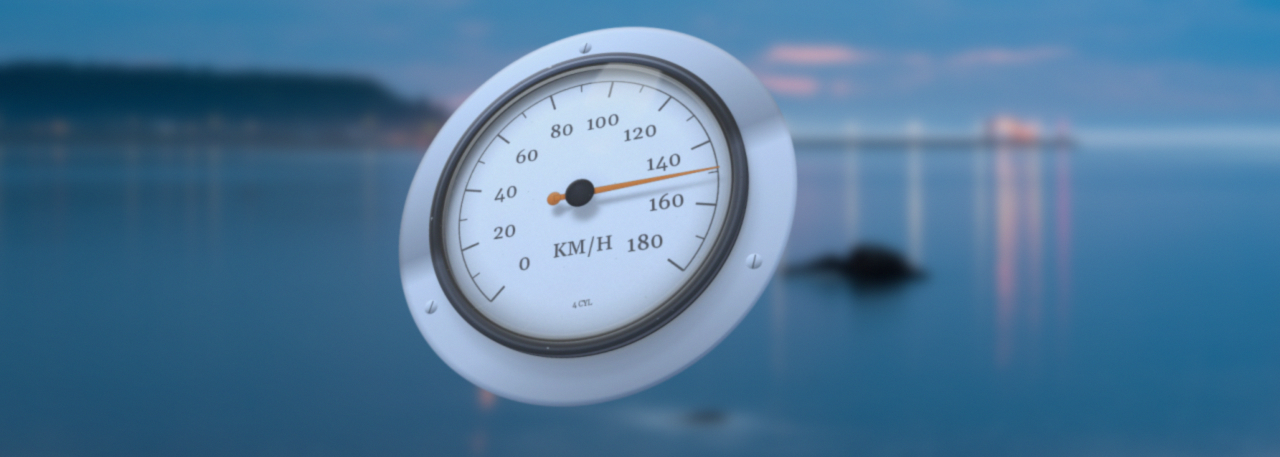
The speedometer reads 150
